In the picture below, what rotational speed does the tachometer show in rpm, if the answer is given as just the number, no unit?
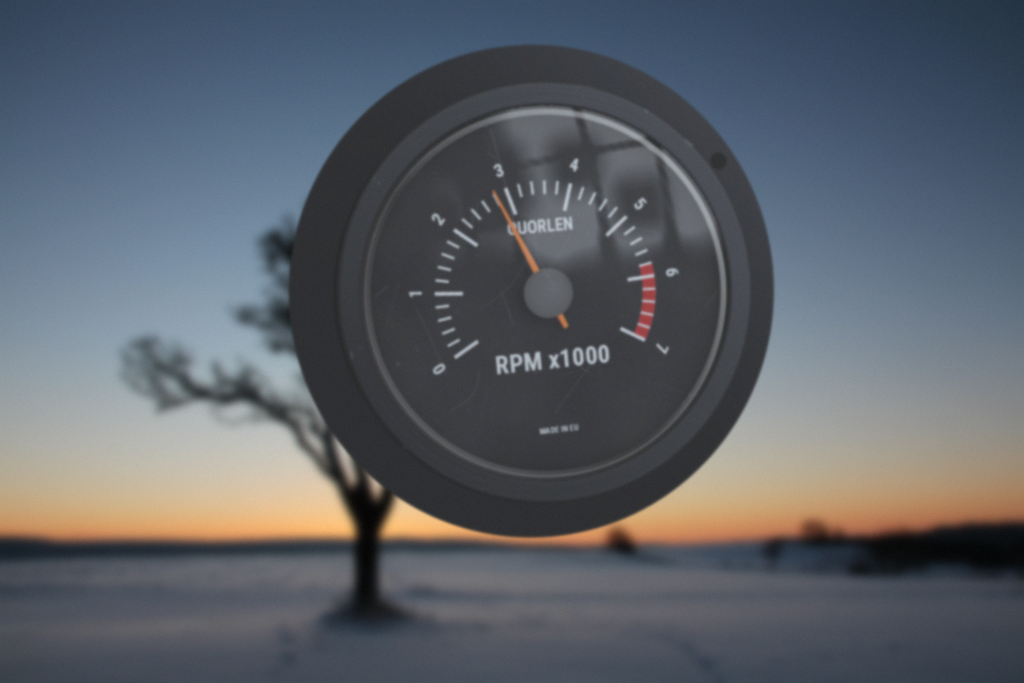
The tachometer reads 2800
